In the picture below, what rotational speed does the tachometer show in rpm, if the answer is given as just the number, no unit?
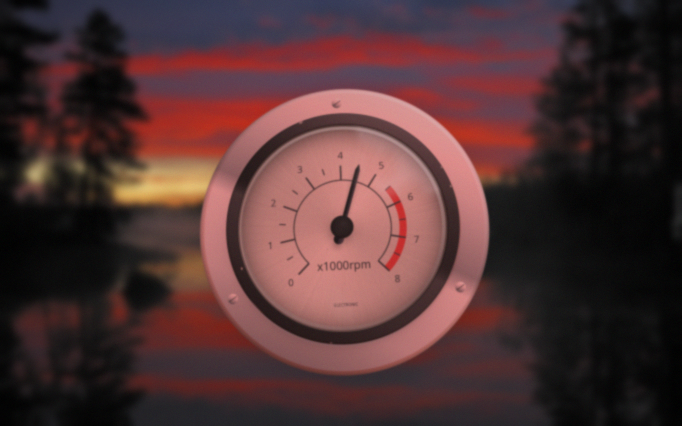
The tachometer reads 4500
